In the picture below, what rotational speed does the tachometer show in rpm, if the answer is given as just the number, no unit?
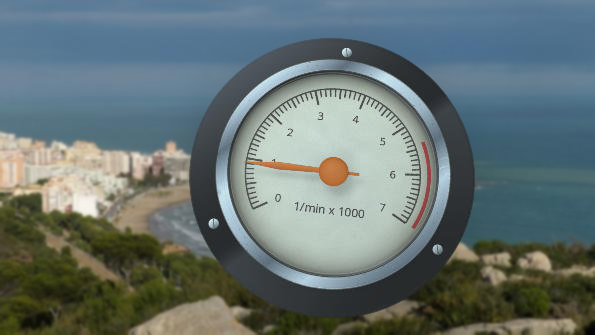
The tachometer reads 900
